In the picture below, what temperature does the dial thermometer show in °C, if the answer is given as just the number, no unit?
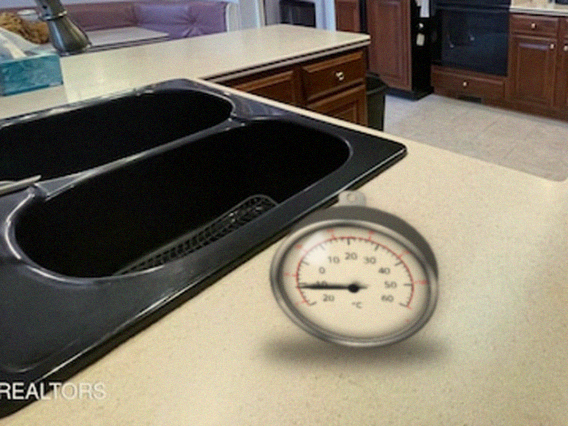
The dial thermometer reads -10
